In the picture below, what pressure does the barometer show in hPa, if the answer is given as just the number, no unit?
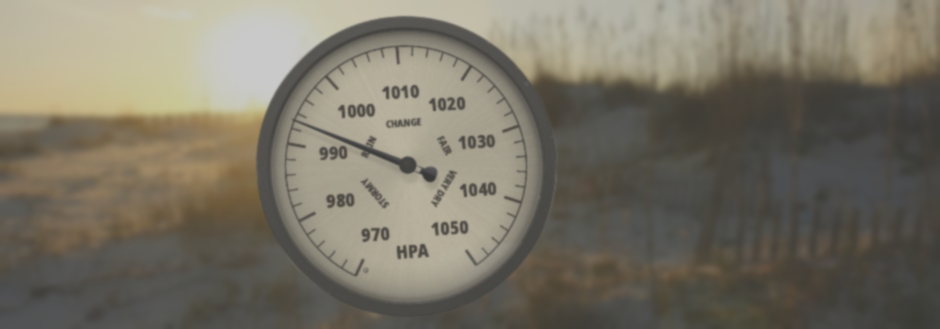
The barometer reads 993
